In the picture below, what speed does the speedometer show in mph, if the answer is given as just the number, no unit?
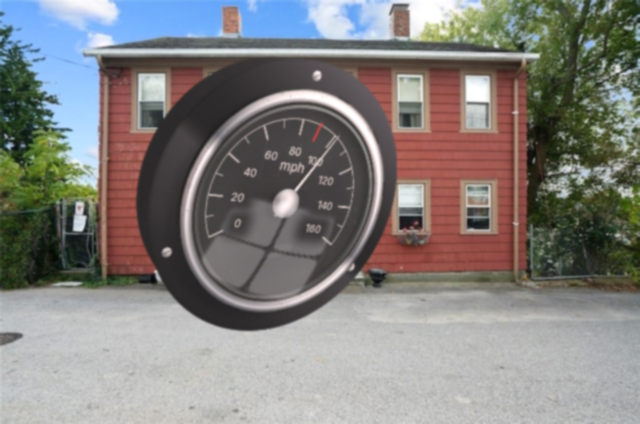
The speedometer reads 100
